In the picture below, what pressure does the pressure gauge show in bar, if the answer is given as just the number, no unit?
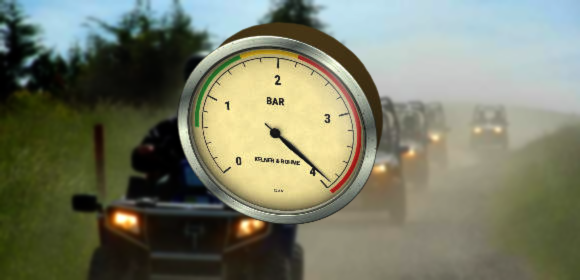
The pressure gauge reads 3.9
